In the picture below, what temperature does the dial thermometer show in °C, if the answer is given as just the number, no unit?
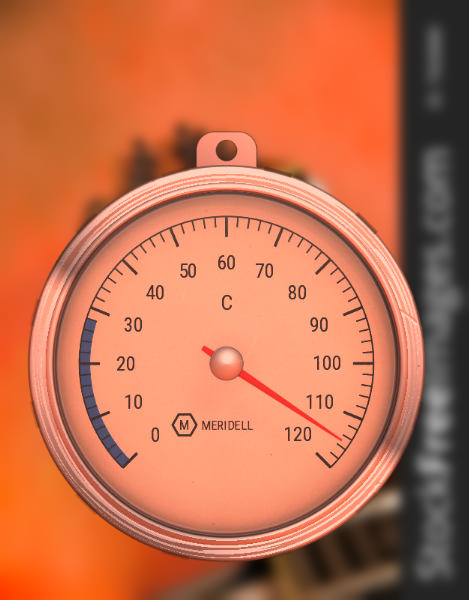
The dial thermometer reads 115
